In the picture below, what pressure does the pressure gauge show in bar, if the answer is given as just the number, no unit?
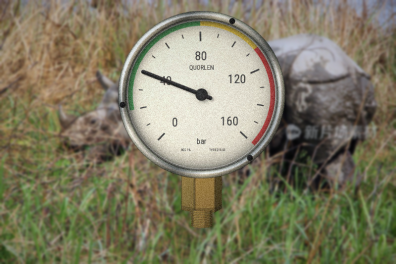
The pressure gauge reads 40
